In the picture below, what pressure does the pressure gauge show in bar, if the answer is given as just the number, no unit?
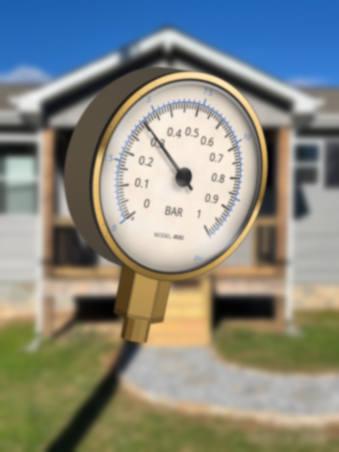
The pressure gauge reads 0.3
